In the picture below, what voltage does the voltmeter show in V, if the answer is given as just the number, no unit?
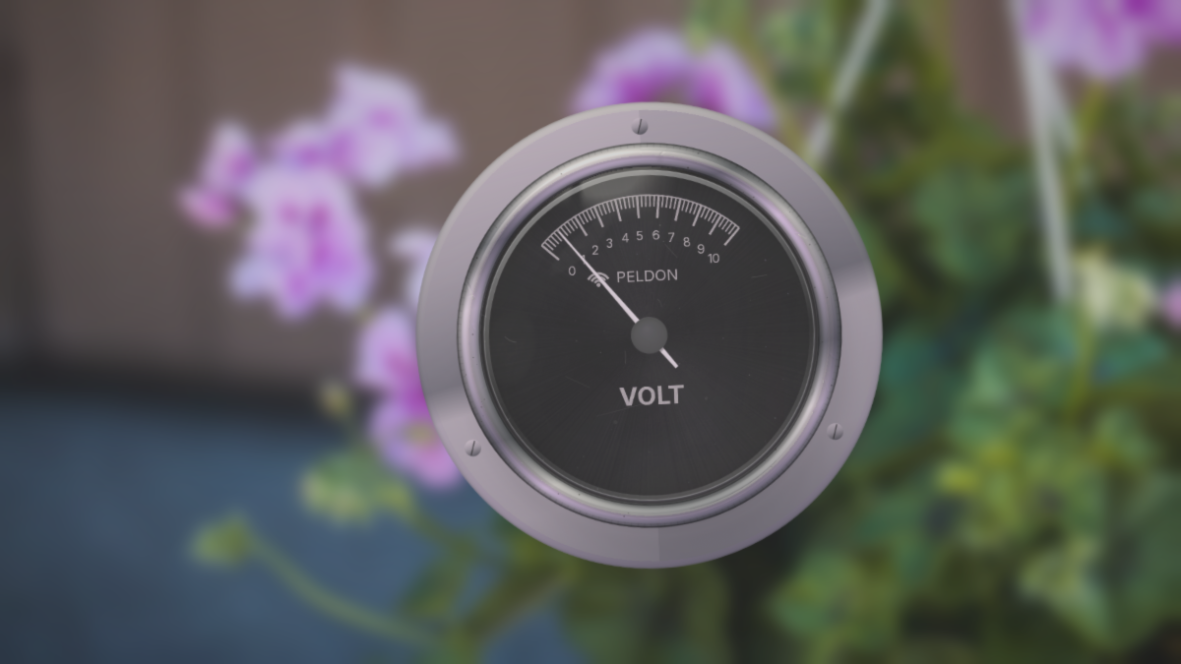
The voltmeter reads 1
